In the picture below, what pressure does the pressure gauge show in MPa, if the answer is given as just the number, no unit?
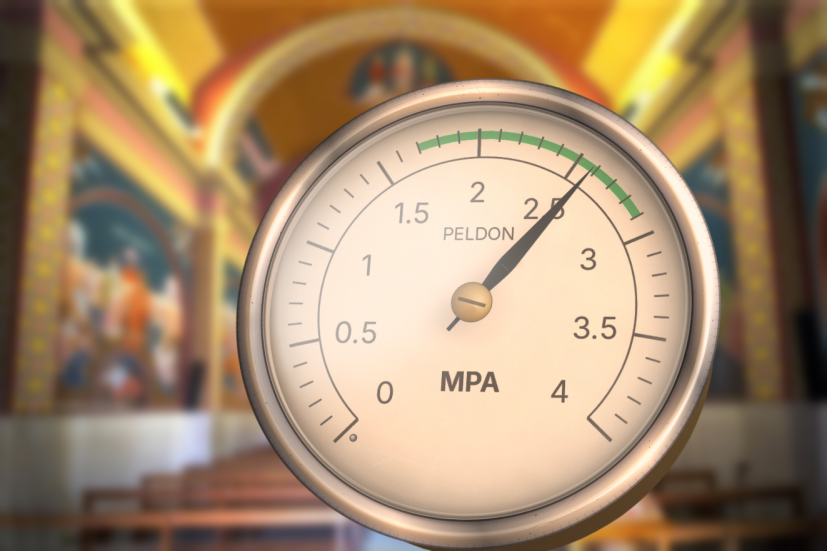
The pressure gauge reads 2.6
